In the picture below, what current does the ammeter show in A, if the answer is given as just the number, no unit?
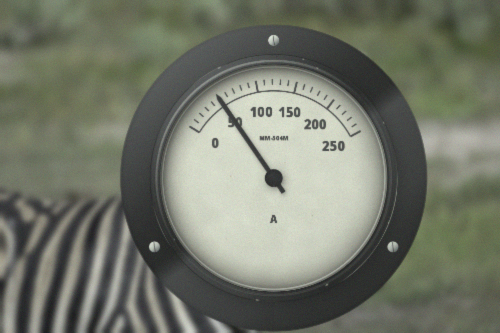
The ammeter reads 50
